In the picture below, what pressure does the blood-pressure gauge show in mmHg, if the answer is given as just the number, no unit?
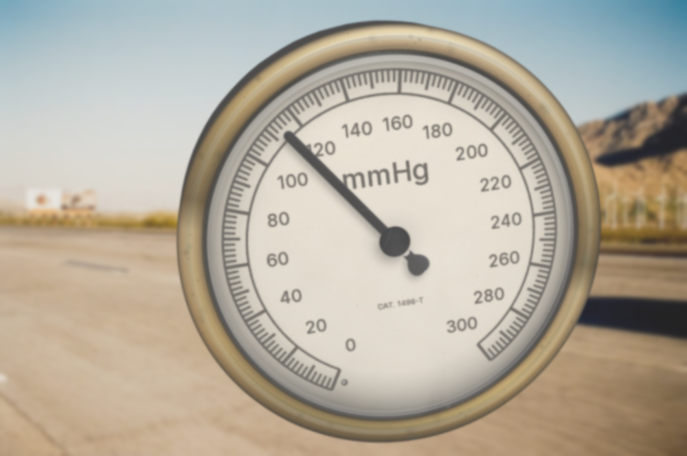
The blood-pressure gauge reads 114
